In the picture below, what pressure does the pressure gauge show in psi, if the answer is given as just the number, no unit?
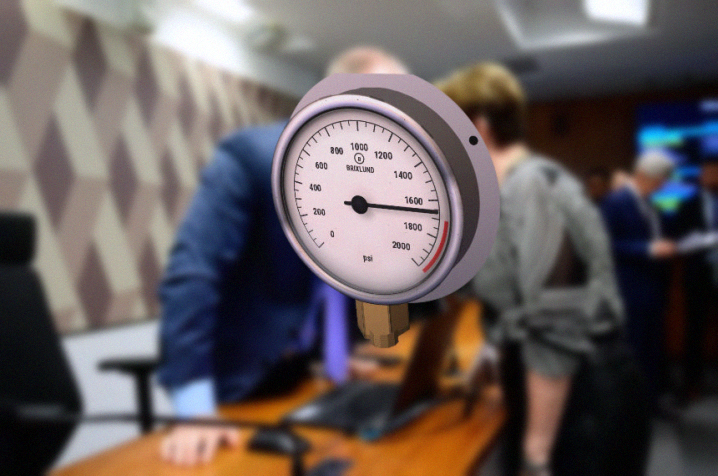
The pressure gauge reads 1650
